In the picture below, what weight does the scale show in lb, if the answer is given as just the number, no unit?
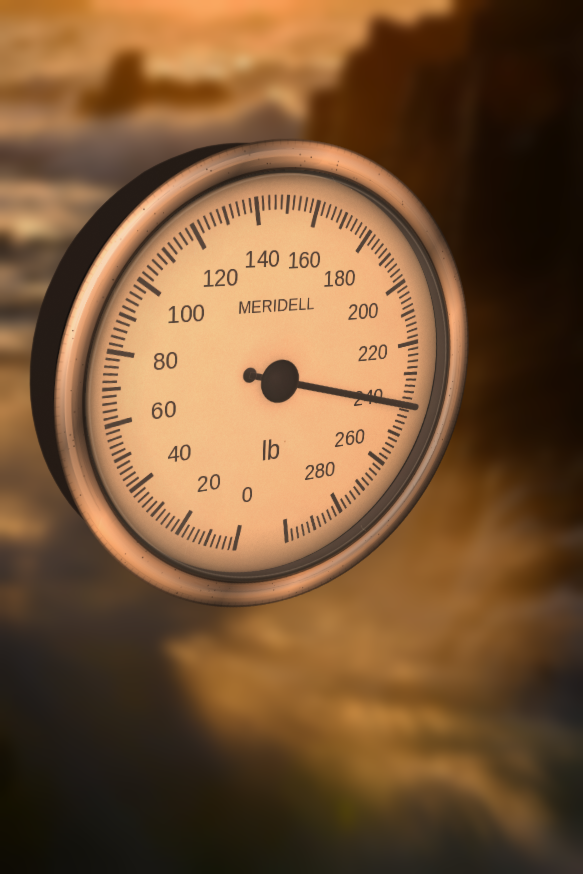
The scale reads 240
